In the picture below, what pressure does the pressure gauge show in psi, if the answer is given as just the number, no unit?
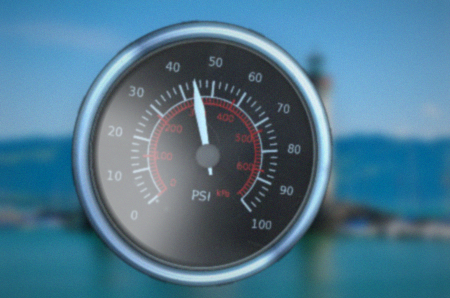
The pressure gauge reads 44
